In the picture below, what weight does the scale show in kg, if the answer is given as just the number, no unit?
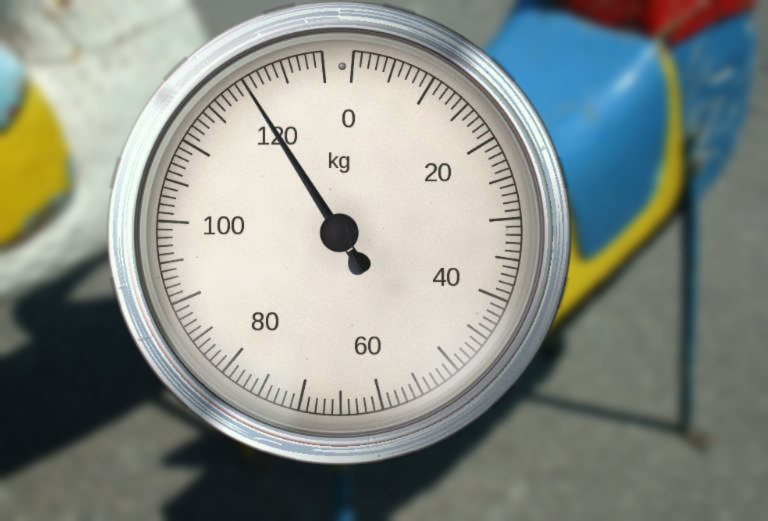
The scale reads 120
